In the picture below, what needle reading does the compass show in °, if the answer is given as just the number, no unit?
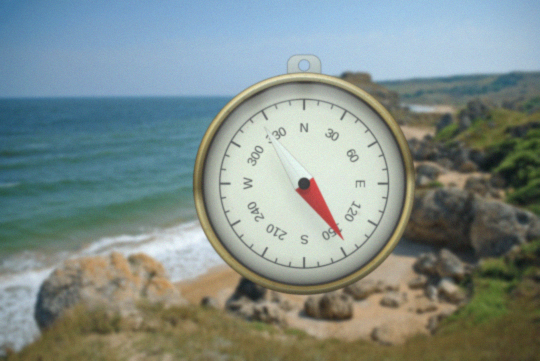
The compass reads 145
